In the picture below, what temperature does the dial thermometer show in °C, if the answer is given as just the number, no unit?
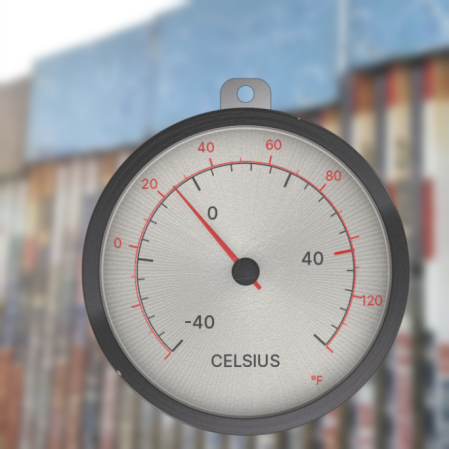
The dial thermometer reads -4
